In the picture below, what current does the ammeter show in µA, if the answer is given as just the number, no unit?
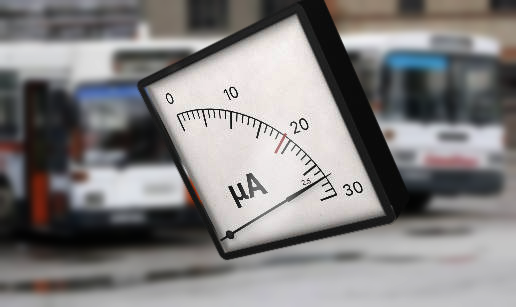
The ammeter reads 27
